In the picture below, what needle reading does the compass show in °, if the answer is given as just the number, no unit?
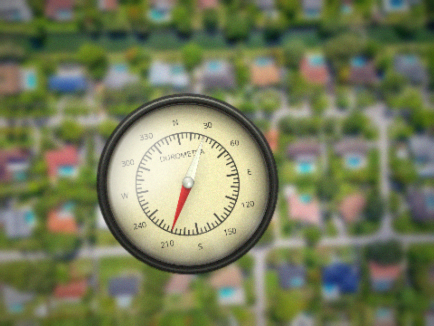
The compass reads 210
